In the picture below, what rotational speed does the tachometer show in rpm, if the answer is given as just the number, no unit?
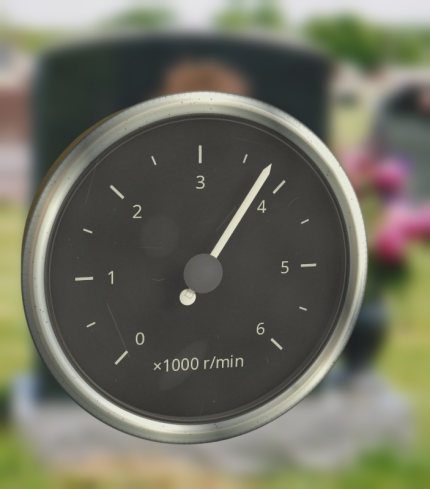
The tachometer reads 3750
